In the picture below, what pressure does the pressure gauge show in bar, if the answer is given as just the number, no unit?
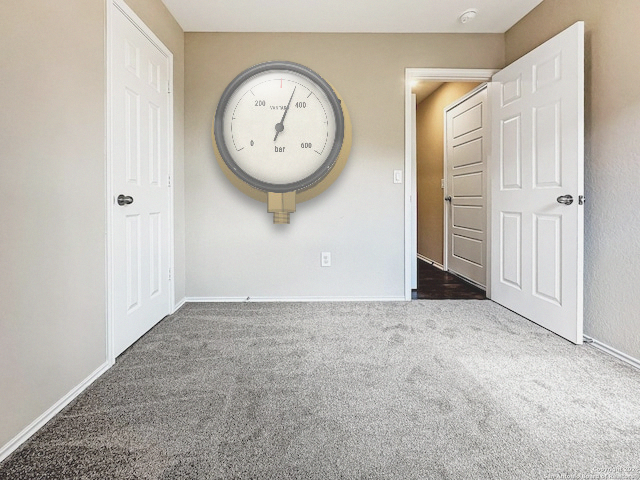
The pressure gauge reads 350
